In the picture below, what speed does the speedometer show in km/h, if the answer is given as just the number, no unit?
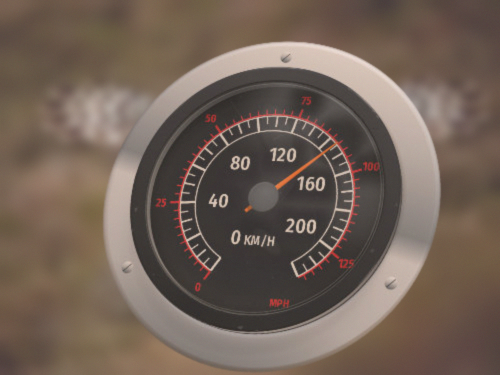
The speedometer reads 145
